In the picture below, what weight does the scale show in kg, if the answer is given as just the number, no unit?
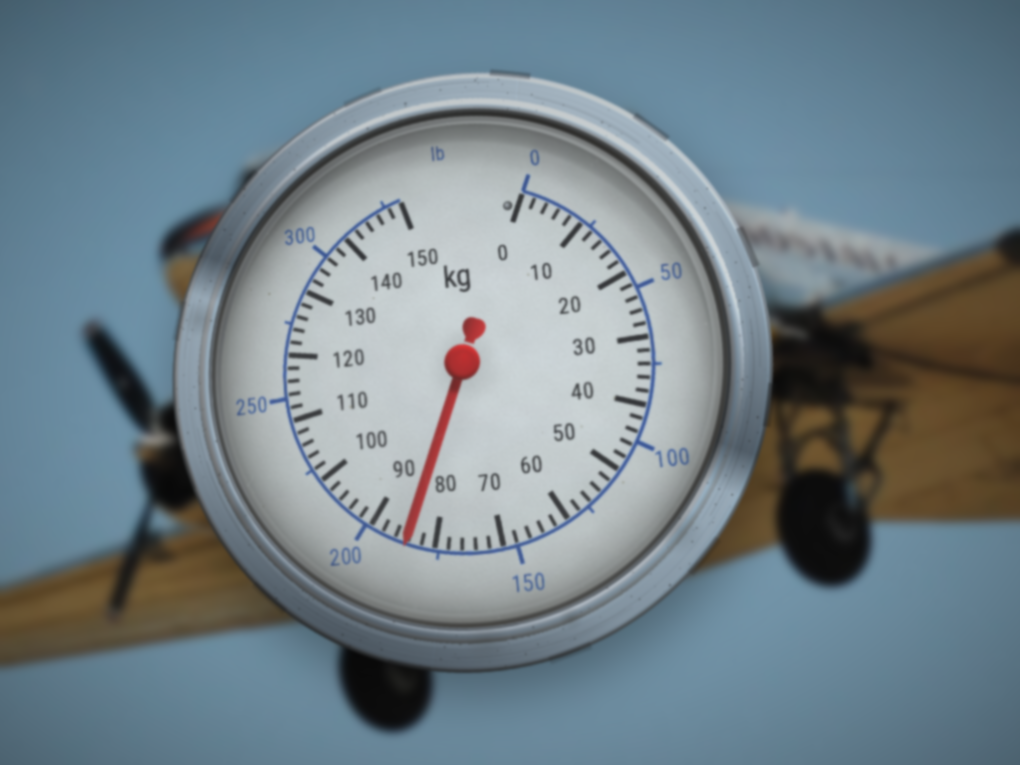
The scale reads 84
